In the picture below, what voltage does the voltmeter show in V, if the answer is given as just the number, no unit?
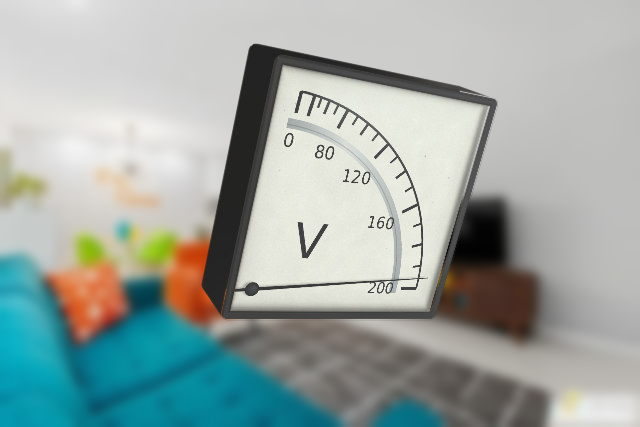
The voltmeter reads 195
